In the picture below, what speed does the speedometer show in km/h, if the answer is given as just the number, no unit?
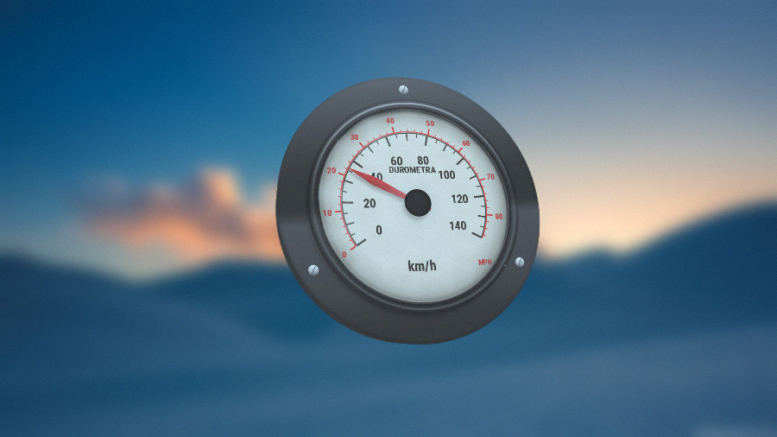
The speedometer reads 35
